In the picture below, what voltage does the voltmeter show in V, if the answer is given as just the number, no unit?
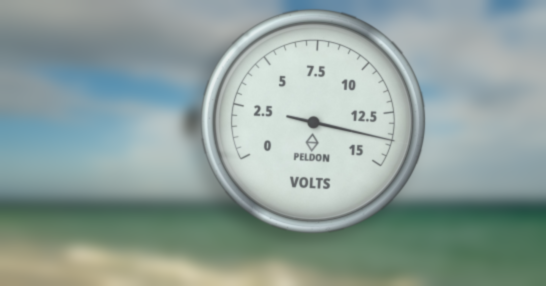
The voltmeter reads 13.75
